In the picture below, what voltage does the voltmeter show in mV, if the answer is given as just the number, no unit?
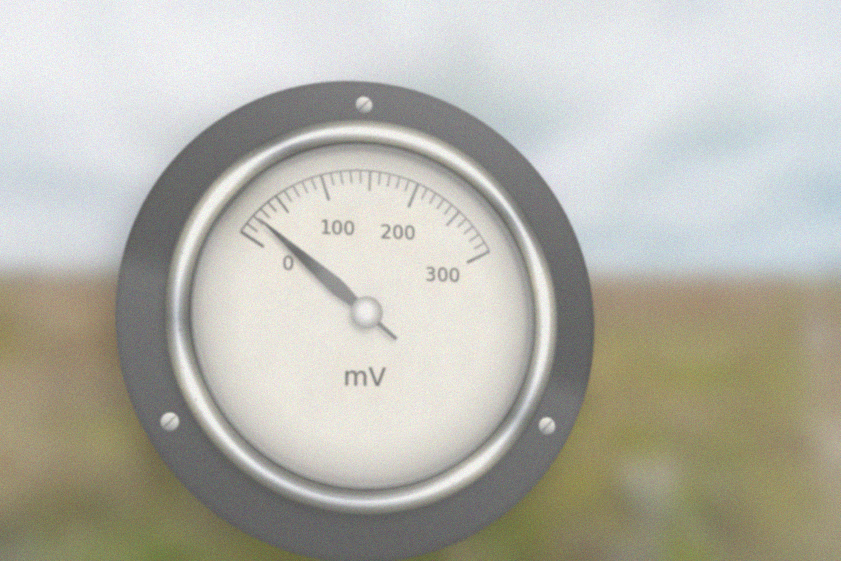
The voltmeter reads 20
